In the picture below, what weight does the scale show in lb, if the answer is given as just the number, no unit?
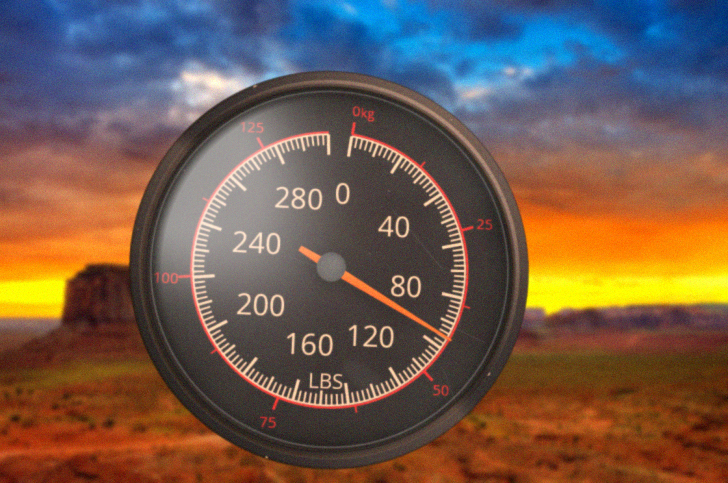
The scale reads 96
